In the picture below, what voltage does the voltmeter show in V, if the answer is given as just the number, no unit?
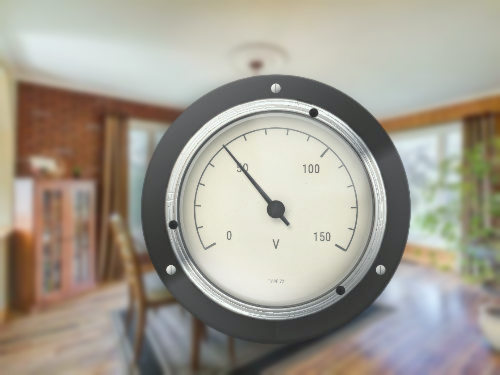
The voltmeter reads 50
